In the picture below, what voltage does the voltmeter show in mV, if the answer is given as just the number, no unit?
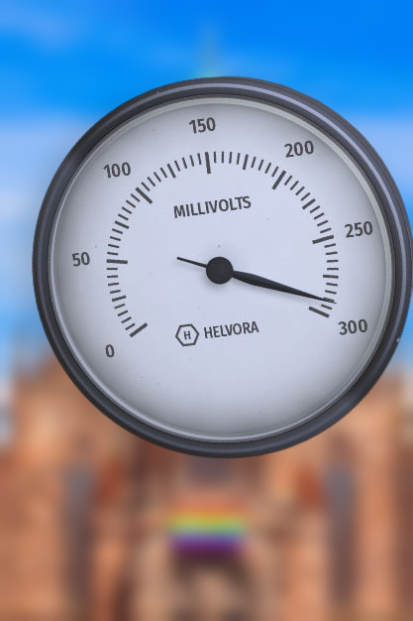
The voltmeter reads 290
